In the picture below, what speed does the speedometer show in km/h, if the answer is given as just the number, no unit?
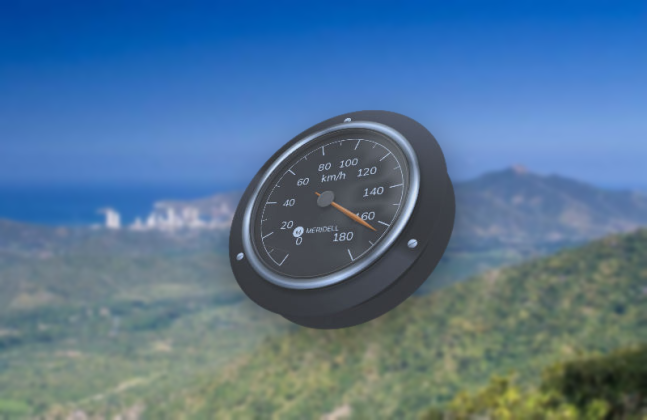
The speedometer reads 165
